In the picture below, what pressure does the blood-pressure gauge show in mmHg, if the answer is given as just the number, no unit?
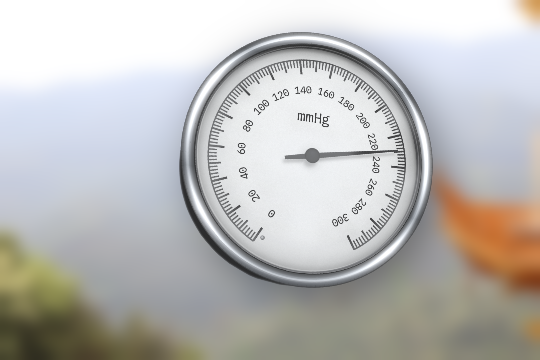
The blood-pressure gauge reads 230
